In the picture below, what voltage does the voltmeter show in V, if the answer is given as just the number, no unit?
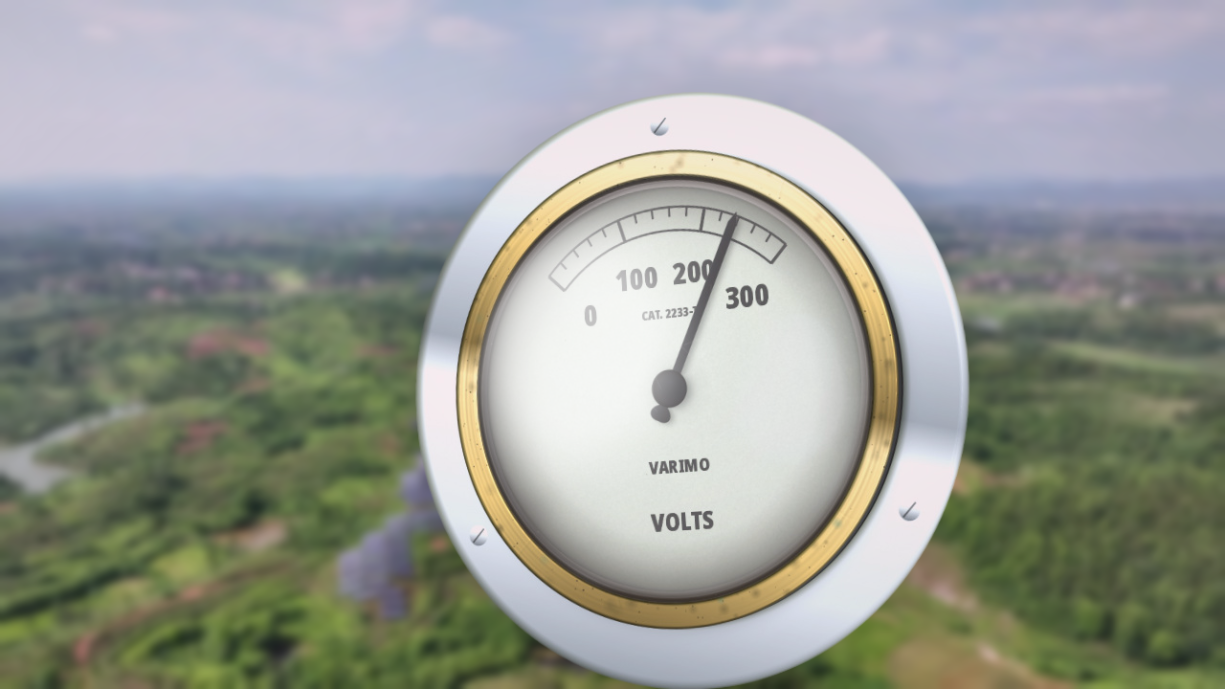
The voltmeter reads 240
